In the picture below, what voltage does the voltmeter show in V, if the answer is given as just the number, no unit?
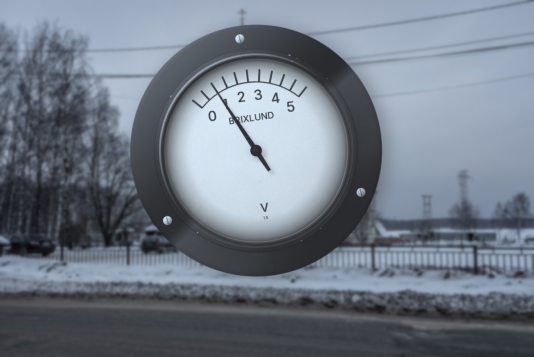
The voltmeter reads 1
